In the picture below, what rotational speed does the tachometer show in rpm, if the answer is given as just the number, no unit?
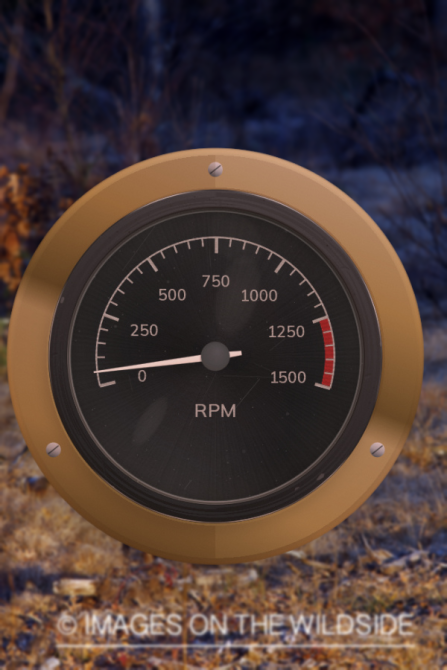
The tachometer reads 50
